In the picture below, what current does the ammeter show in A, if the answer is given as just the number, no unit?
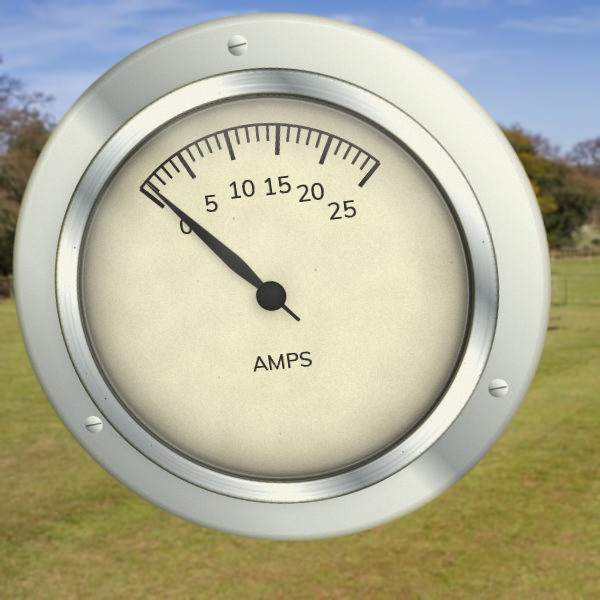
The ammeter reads 1
